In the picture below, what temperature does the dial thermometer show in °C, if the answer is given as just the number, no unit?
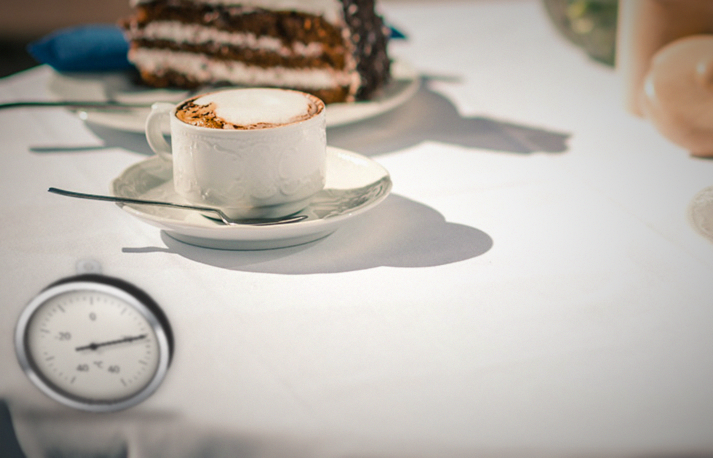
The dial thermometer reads 20
